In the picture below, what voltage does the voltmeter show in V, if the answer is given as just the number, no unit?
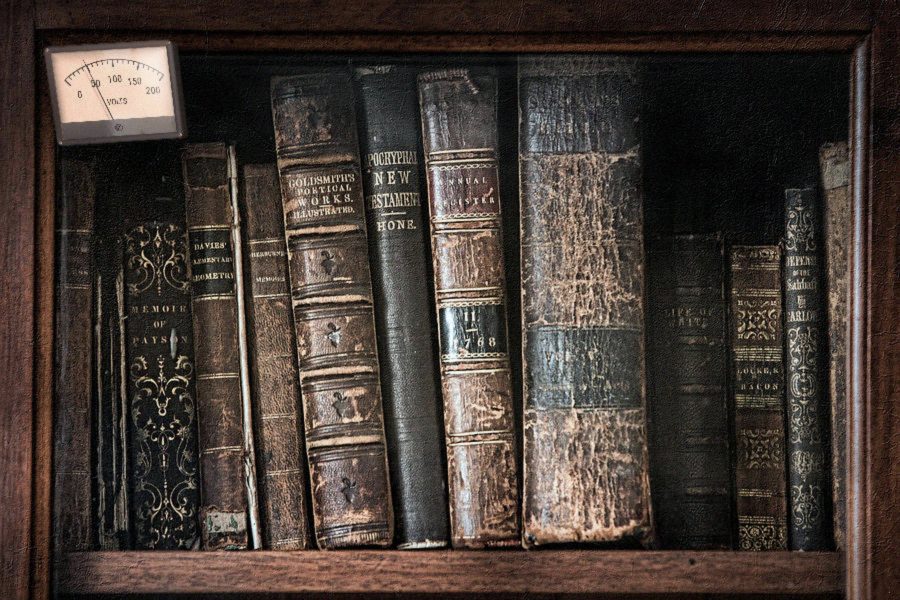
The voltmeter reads 50
